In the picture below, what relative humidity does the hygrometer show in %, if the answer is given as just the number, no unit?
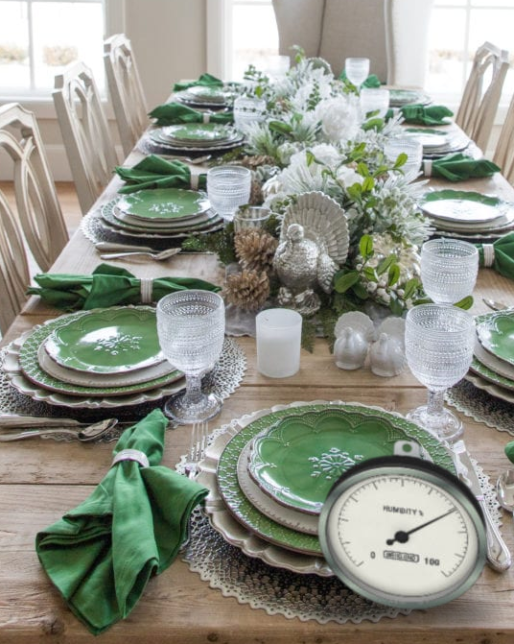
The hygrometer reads 70
